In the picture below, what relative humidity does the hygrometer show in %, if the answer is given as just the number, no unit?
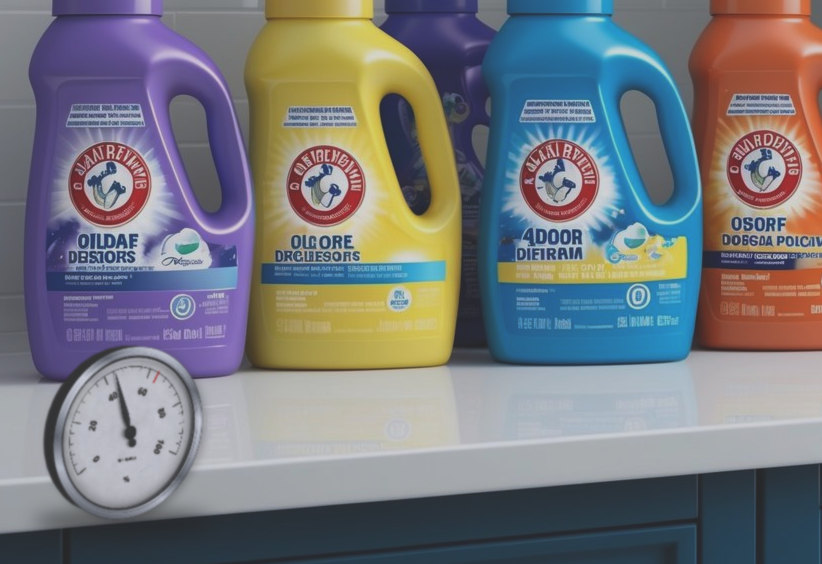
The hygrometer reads 44
